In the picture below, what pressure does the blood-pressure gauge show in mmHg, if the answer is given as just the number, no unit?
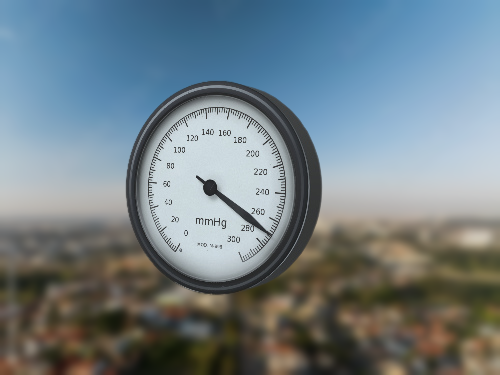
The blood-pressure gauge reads 270
